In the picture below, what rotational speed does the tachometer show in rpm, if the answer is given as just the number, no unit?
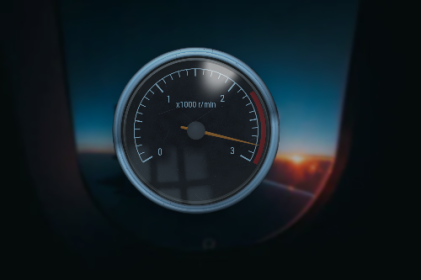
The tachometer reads 2800
